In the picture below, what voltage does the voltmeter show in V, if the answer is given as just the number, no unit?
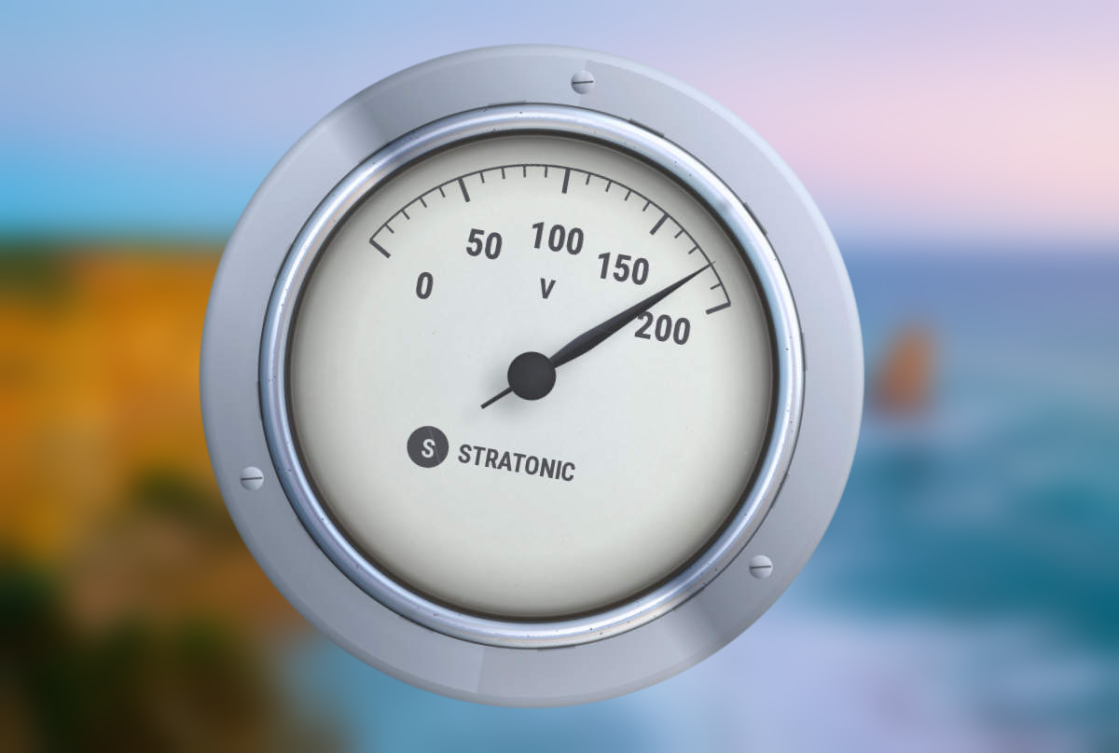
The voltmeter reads 180
